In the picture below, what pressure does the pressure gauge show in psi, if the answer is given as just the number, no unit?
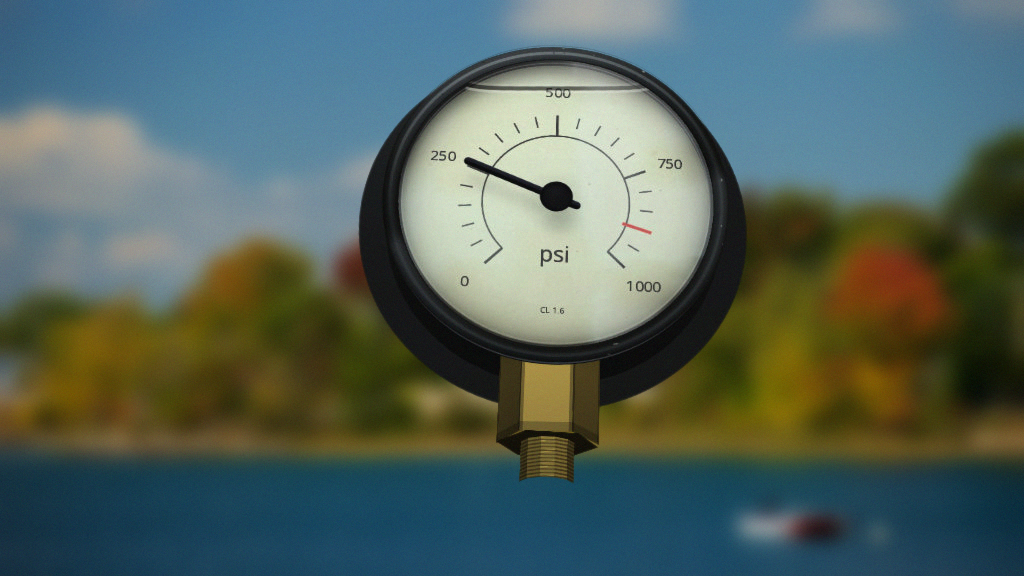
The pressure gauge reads 250
